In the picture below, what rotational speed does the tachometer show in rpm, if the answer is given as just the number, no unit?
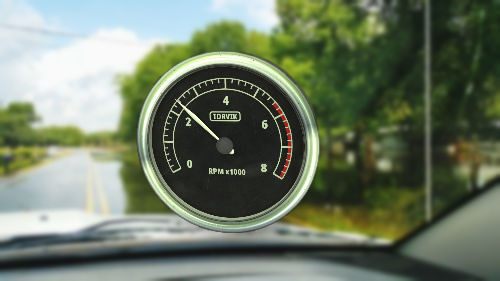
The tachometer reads 2400
